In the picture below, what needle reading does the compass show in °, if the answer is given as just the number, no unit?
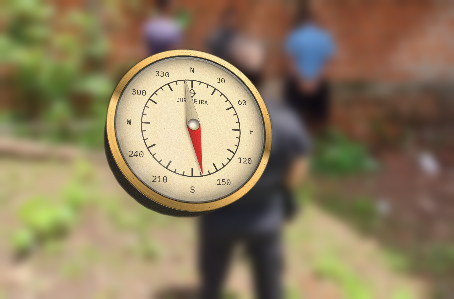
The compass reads 170
